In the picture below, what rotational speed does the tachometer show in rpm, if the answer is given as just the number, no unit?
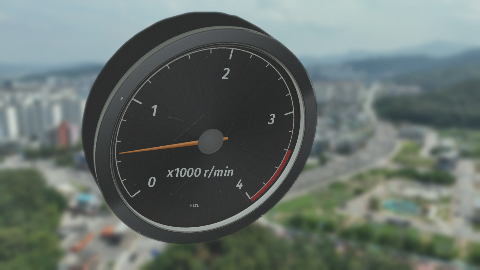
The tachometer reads 500
